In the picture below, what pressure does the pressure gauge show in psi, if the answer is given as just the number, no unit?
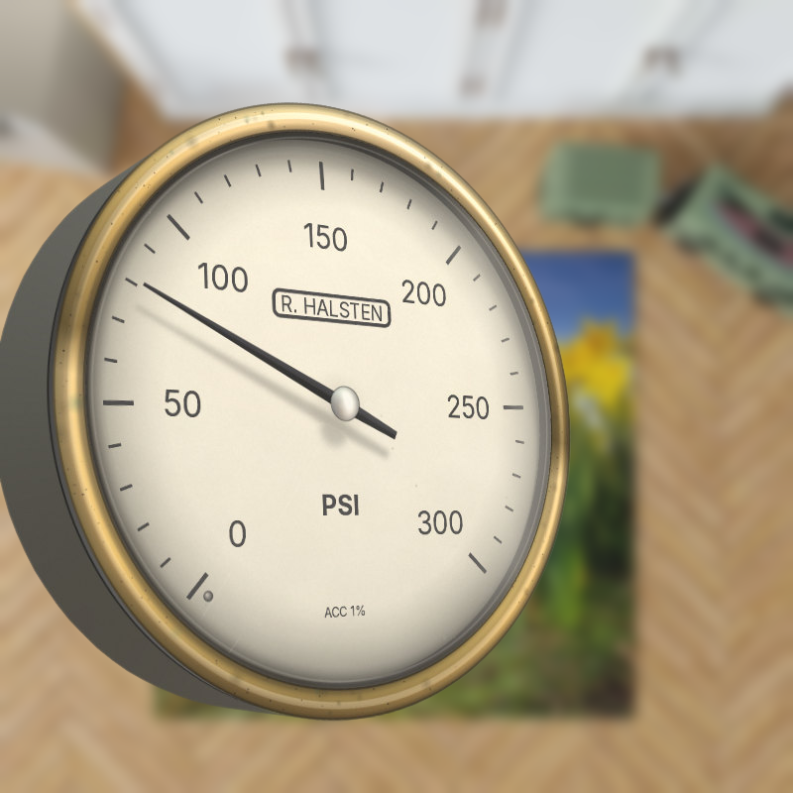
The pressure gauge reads 80
